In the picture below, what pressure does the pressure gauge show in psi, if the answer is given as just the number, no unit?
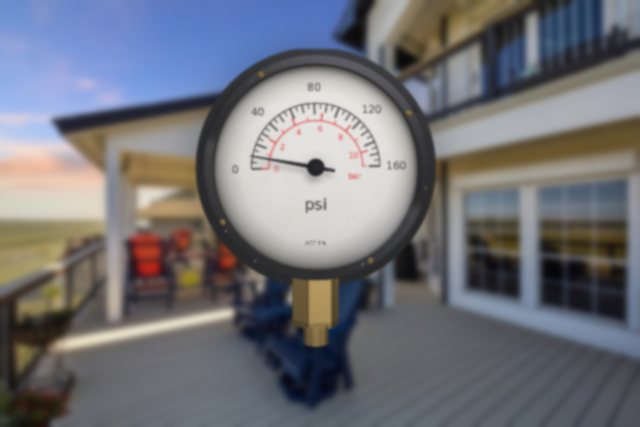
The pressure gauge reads 10
